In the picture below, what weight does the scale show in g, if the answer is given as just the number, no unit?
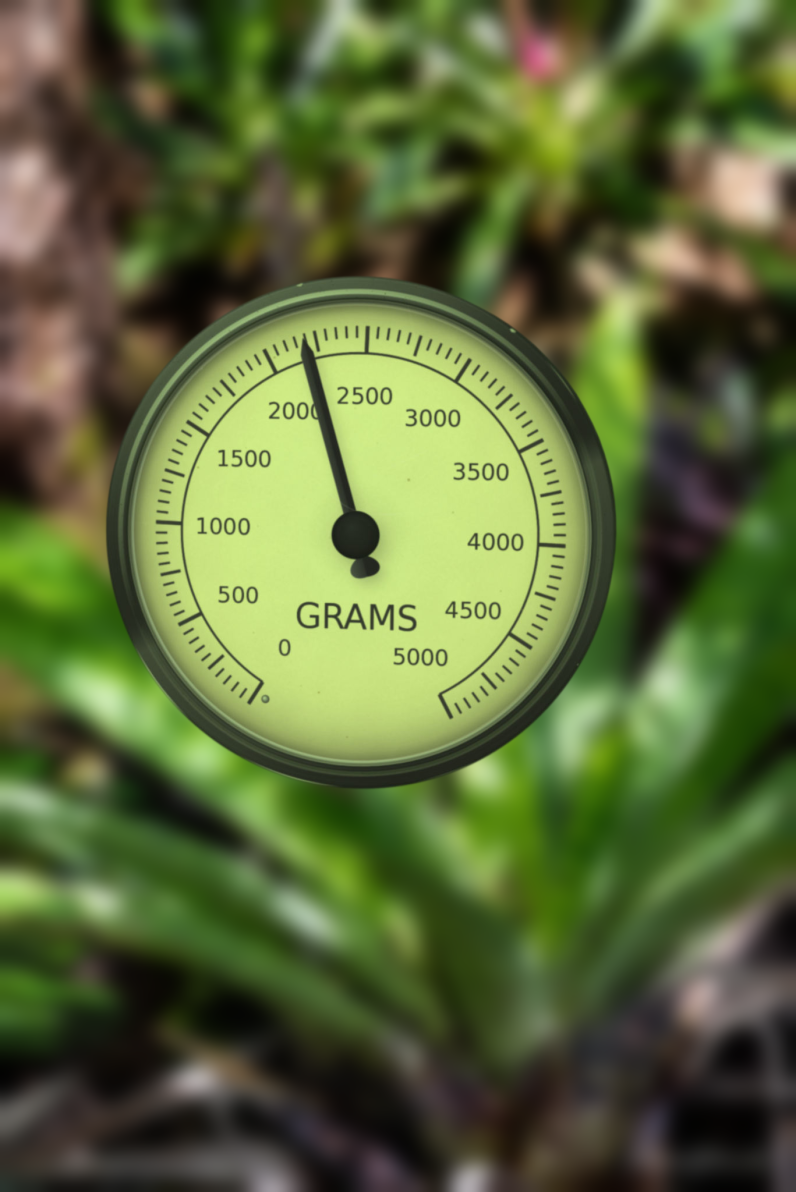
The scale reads 2200
